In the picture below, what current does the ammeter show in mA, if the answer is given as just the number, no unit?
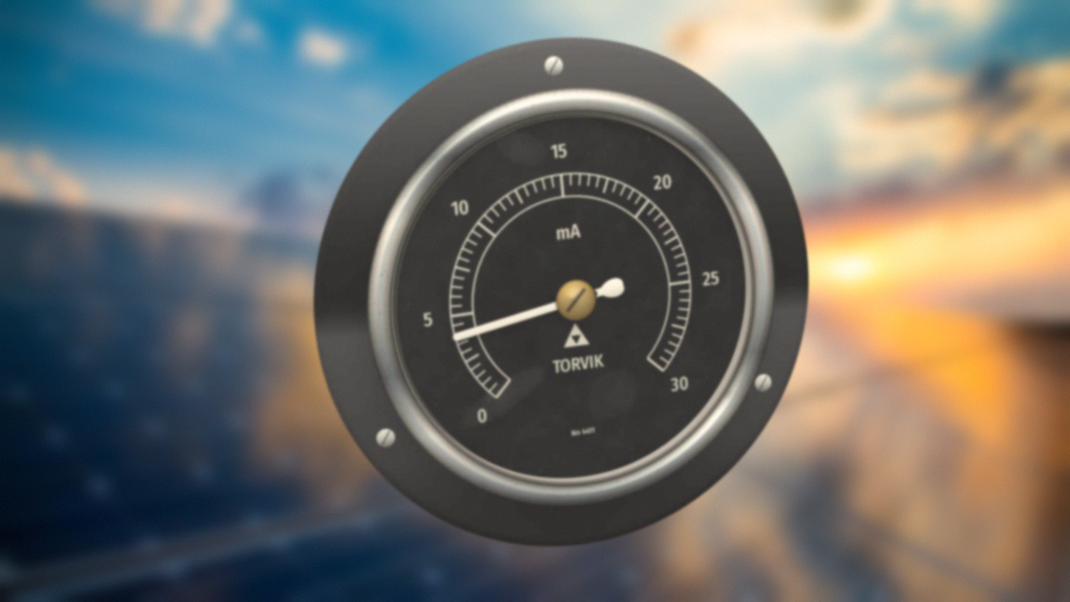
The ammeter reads 4
